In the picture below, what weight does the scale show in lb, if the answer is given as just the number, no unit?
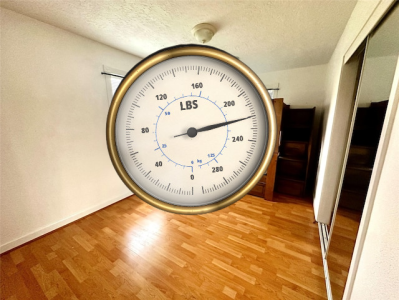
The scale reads 220
